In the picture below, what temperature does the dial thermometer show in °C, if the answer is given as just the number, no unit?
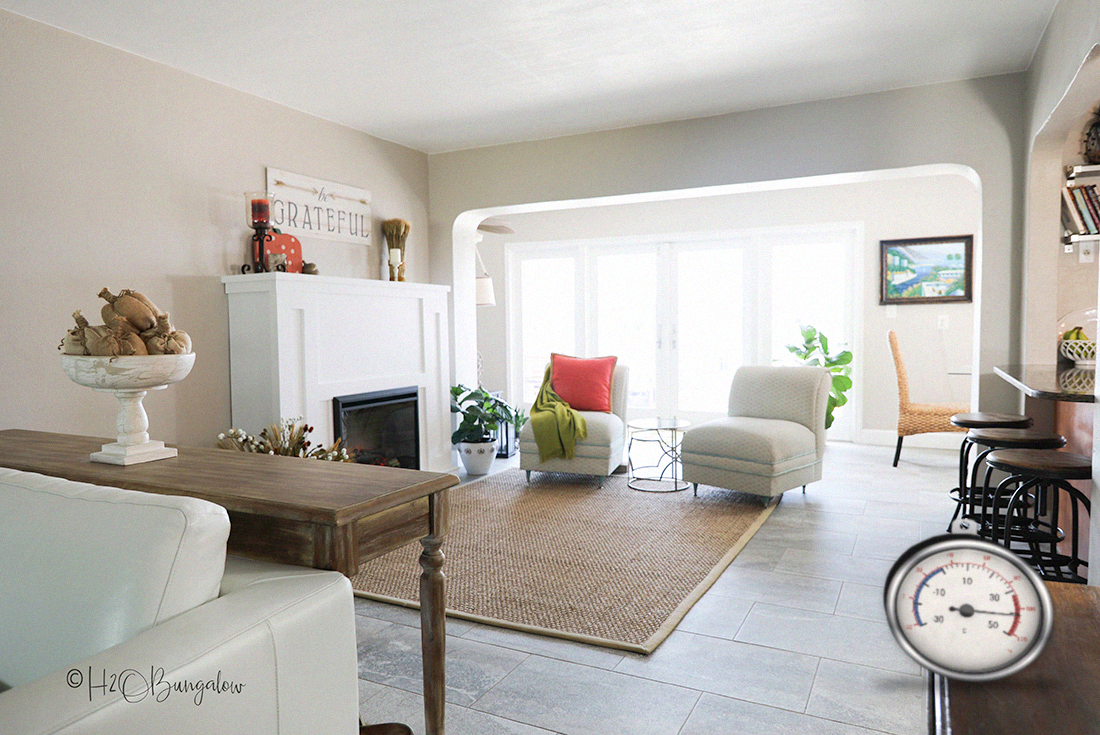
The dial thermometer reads 40
